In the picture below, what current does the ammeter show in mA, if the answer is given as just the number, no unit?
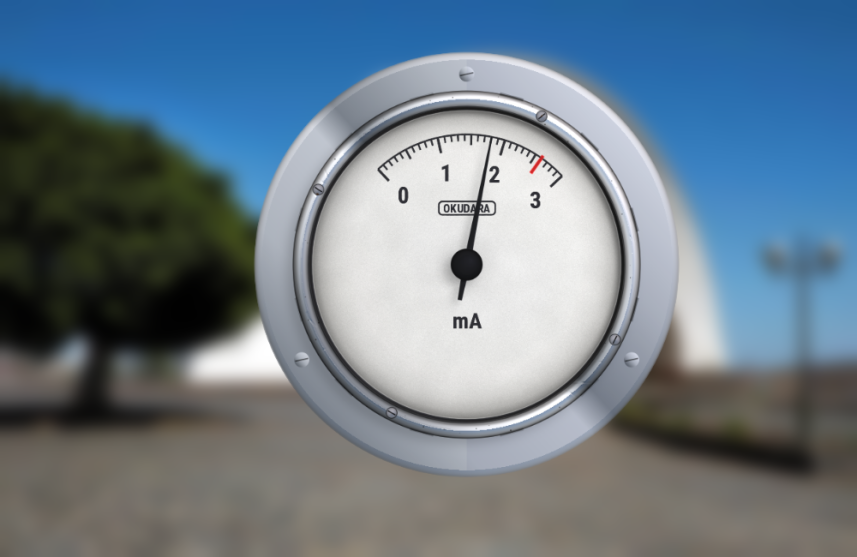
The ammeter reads 1.8
